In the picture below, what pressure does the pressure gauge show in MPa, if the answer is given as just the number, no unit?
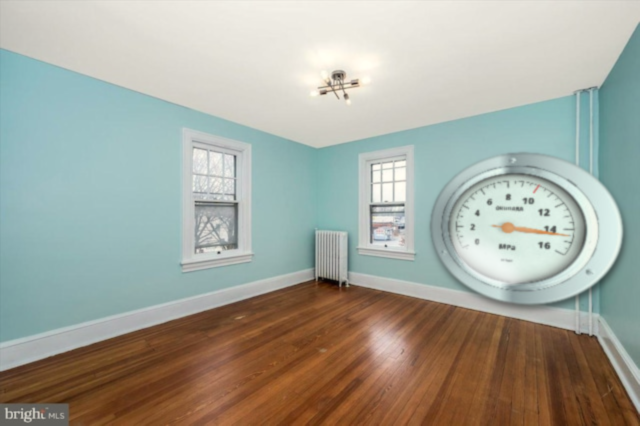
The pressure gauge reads 14.5
